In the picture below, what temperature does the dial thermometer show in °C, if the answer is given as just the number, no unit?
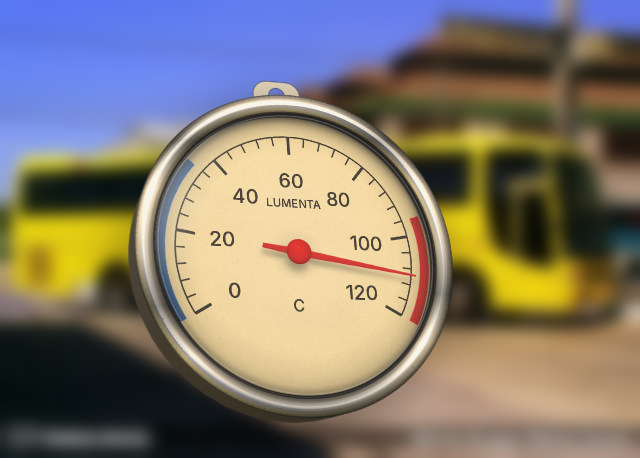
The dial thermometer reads 110
